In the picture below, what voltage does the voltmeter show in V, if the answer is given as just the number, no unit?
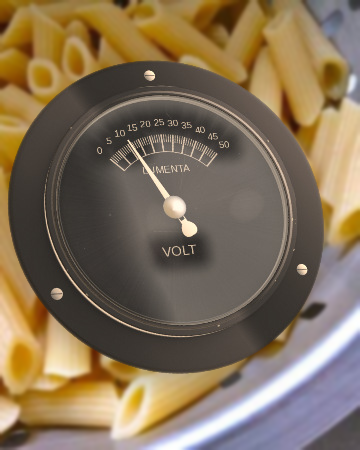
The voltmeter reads 10
